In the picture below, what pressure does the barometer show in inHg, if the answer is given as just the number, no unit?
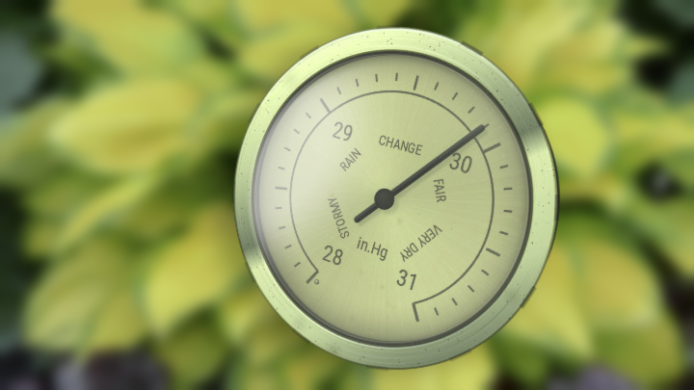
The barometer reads 29.9
